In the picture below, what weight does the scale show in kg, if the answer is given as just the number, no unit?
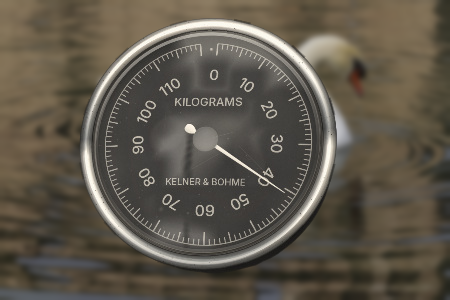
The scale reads 41
